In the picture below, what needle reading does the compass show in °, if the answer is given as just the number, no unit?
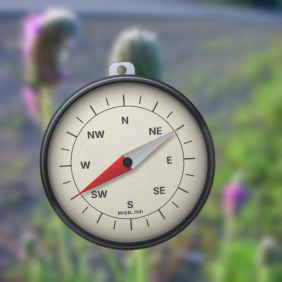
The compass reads 240
